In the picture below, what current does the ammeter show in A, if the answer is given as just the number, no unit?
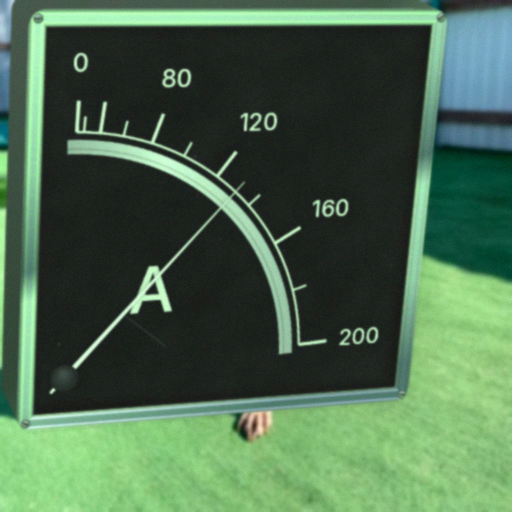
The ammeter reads 130
